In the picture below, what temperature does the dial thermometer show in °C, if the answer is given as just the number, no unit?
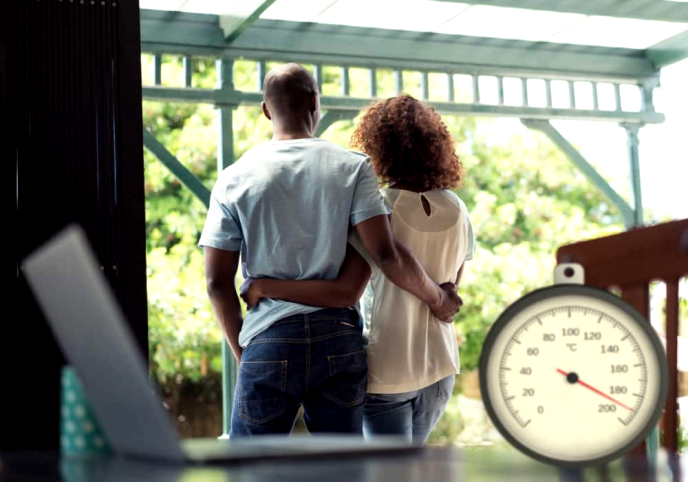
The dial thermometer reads 190
